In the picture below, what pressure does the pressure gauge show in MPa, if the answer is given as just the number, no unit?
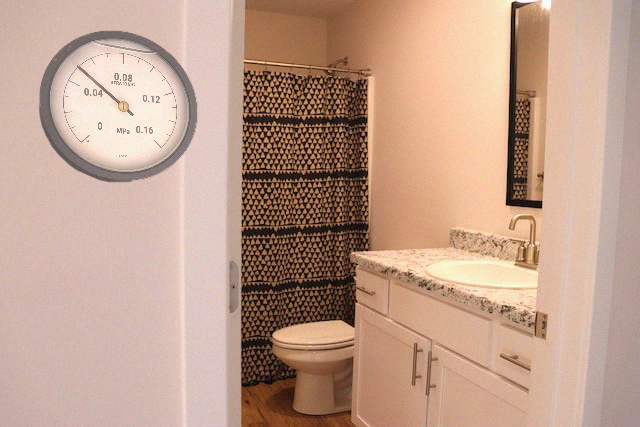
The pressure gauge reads 0.05
